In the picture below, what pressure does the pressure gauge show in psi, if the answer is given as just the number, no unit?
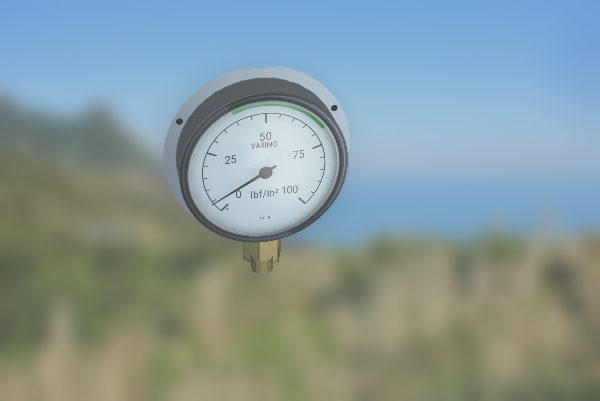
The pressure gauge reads 5
